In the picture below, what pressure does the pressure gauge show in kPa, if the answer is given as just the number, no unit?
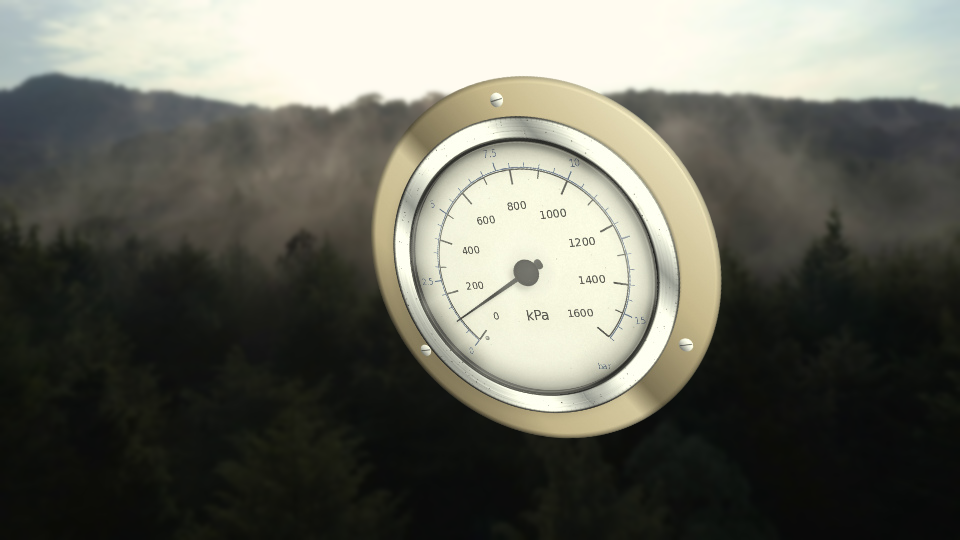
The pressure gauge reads 100
